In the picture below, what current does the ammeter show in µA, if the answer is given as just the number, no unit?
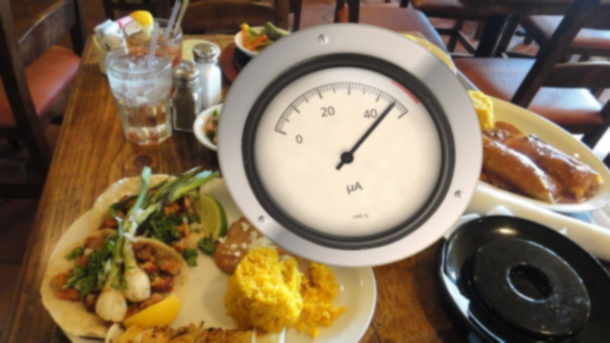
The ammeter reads 45
